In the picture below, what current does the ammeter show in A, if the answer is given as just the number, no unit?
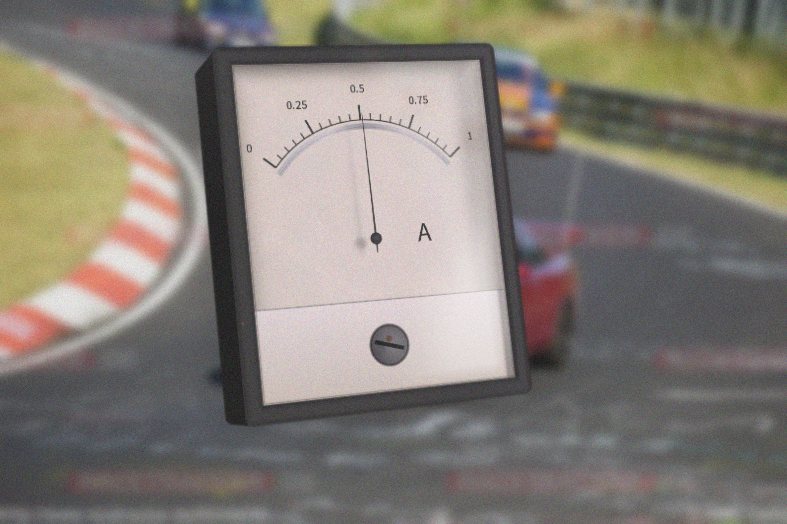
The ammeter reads 0.5
